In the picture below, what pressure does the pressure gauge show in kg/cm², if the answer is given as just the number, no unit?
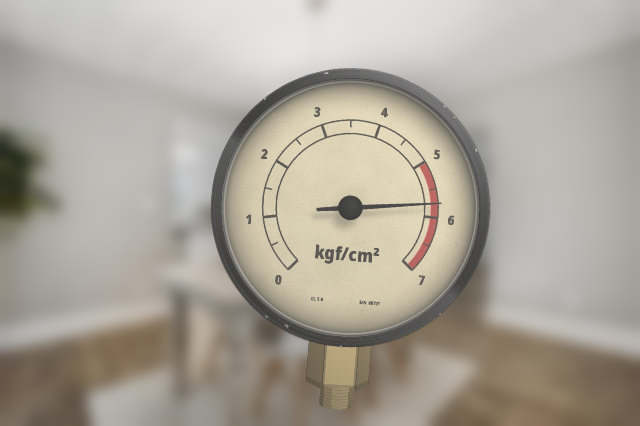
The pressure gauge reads 5.75
